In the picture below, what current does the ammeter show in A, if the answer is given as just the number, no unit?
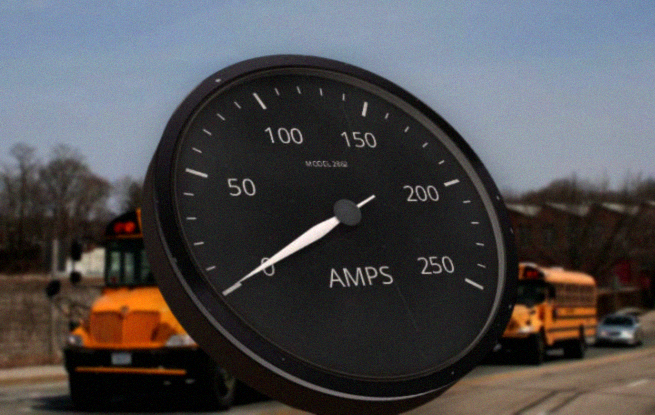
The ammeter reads 0
